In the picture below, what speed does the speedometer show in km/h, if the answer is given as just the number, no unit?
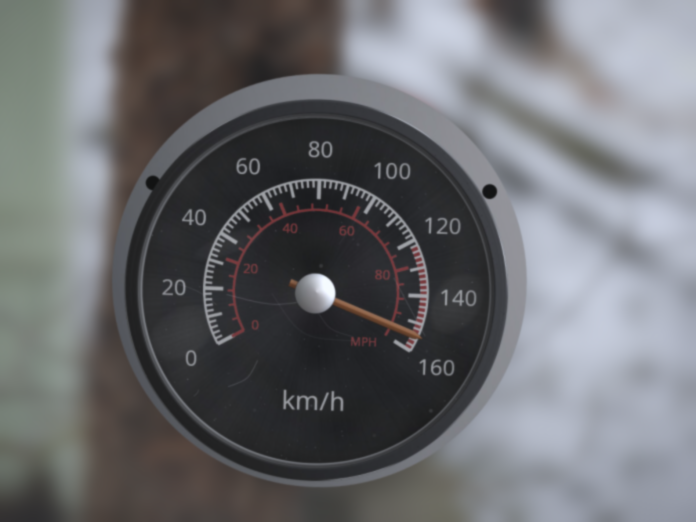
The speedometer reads 154
